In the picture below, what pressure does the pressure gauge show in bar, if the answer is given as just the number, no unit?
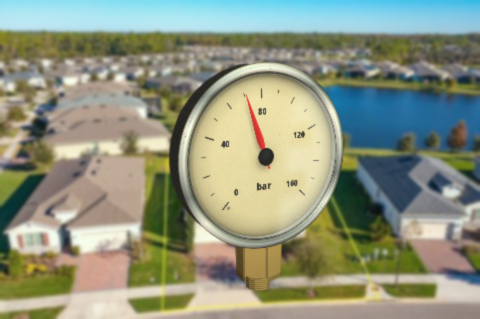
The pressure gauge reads 70
